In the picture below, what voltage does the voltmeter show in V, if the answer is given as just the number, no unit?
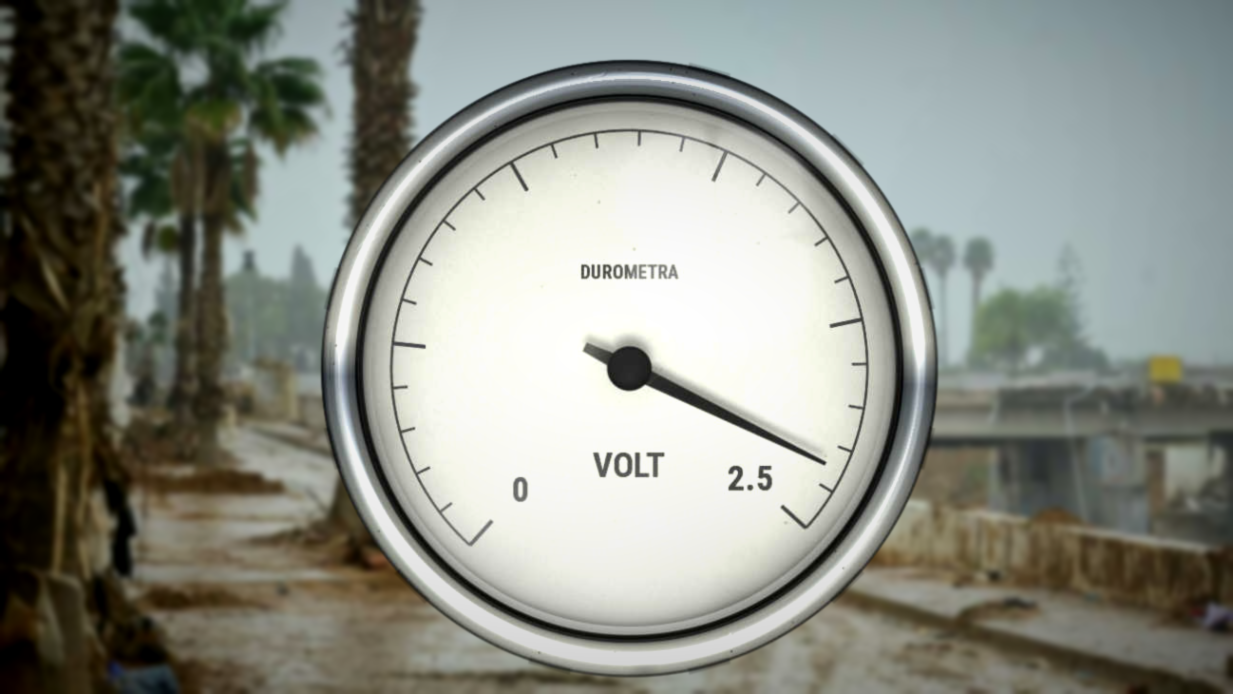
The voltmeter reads 2.35
